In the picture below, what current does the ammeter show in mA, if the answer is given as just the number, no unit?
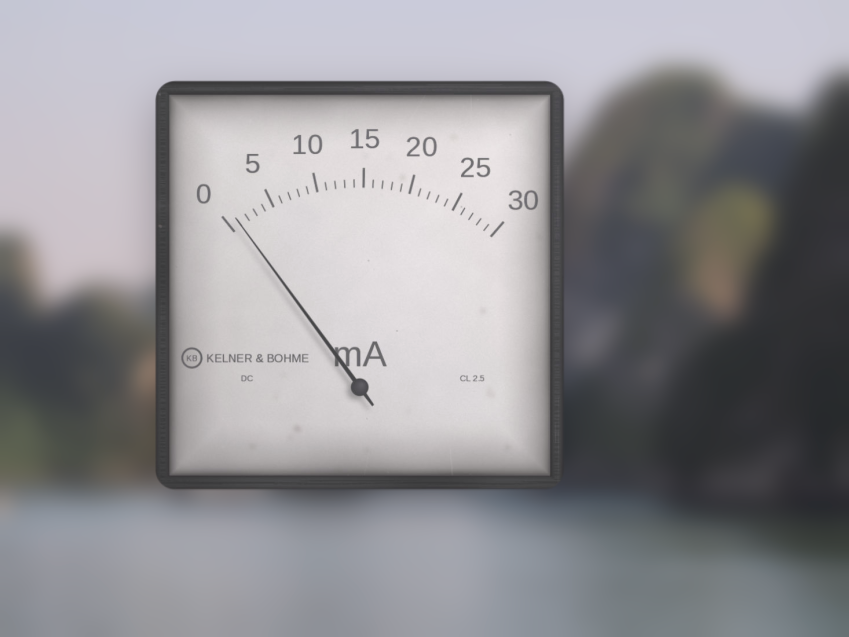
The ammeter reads 1
